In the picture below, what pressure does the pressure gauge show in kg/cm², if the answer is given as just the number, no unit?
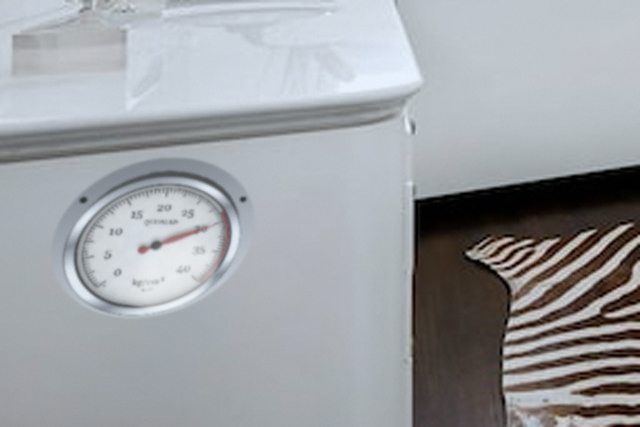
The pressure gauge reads 30
